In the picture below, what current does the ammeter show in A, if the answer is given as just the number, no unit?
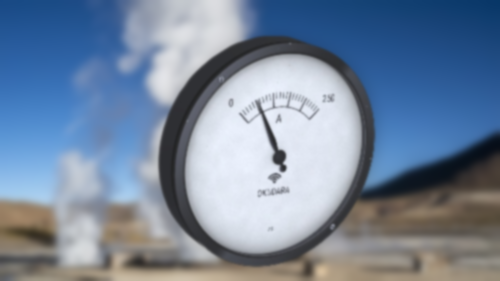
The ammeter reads 50
